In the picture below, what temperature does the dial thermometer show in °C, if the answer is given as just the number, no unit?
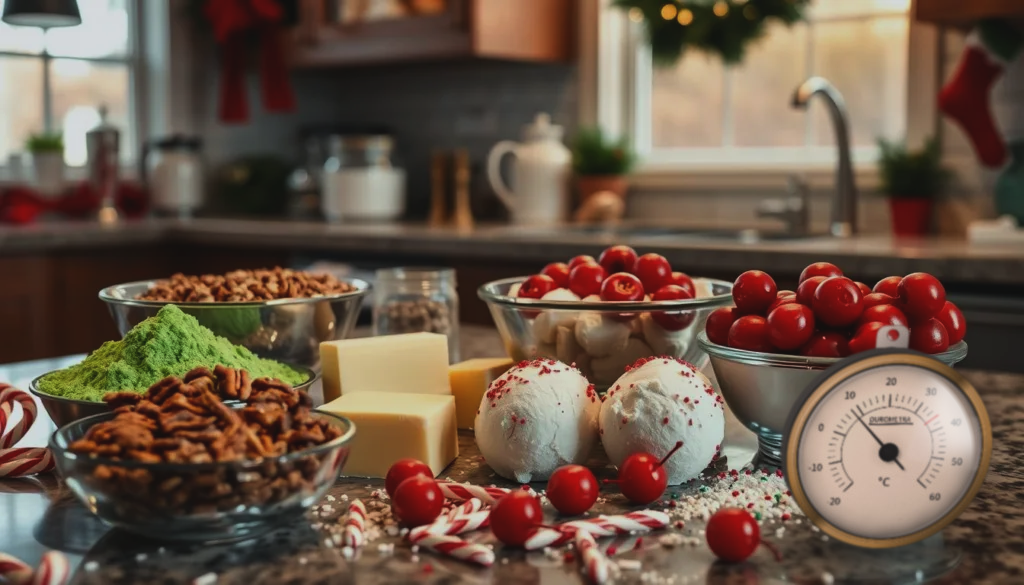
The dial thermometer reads 8
